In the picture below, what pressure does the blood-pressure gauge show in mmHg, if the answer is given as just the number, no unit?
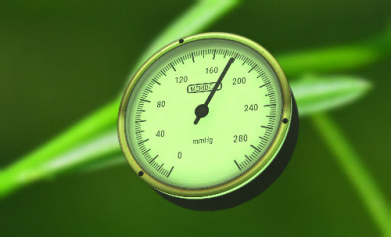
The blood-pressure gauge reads 180
